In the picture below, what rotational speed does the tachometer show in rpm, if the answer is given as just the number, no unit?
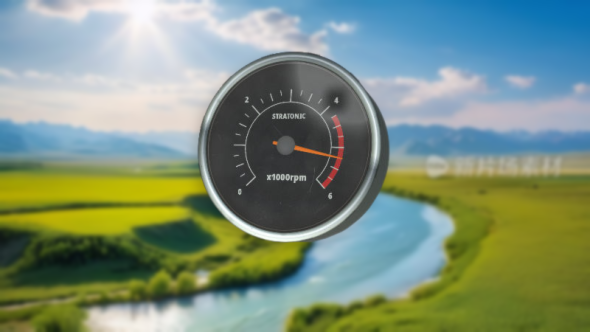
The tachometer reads 5250
